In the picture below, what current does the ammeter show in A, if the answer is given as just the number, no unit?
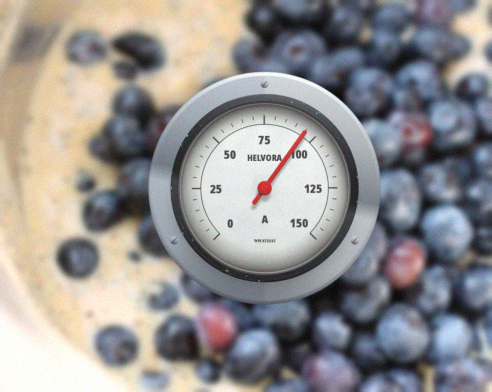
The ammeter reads 95
